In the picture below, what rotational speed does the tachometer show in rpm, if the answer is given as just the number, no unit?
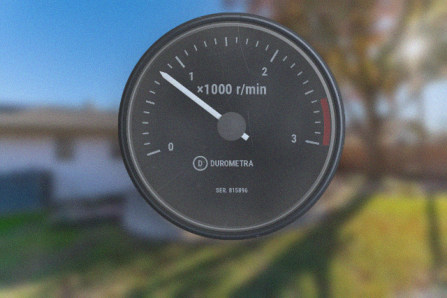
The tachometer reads 800
